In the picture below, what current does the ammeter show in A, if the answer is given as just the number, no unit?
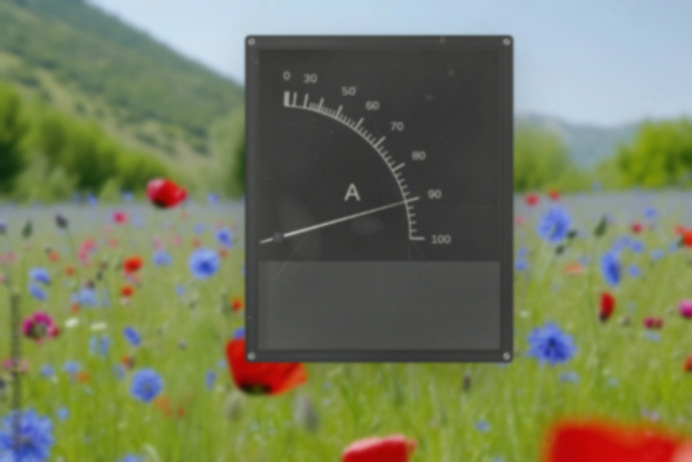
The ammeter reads 90
